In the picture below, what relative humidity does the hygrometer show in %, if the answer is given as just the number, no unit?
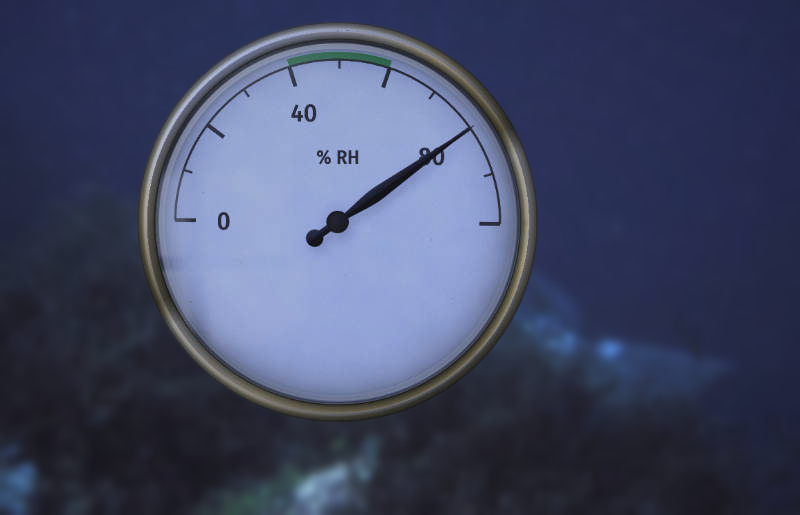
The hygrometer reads 80
